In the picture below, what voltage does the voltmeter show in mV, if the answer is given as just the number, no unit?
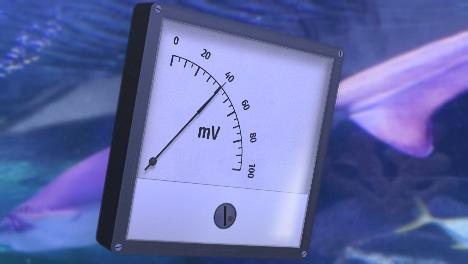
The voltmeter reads 40
